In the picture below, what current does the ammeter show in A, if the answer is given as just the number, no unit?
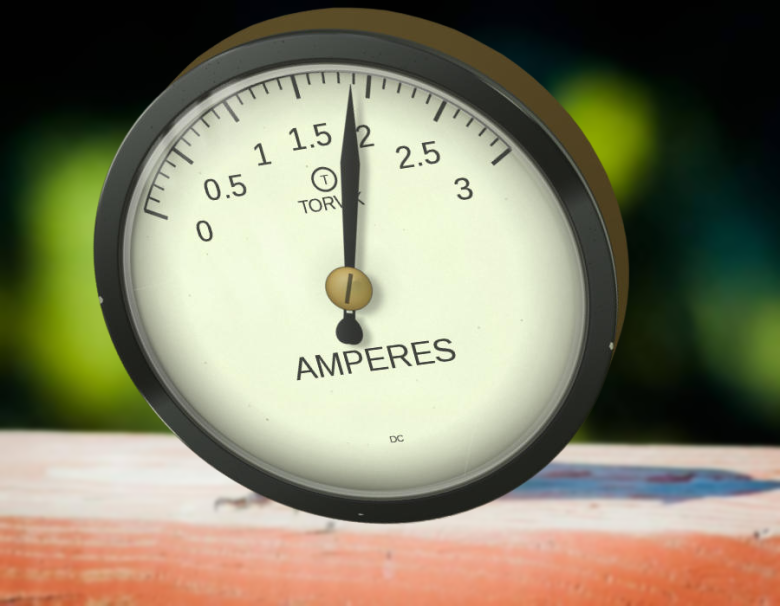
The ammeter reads 1.9
